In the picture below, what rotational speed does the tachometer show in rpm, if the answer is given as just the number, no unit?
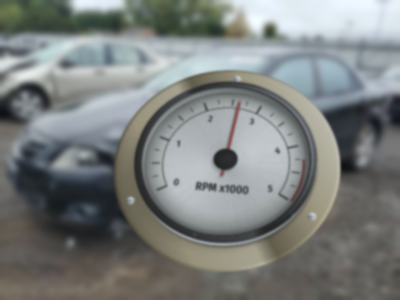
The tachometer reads 2625
